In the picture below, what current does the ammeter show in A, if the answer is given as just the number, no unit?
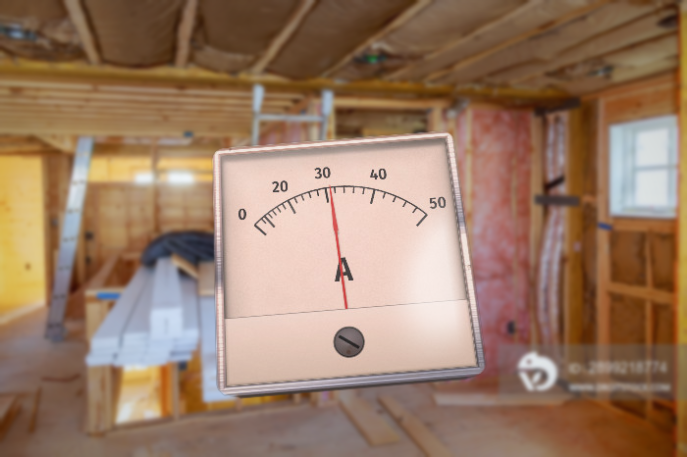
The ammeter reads 31
